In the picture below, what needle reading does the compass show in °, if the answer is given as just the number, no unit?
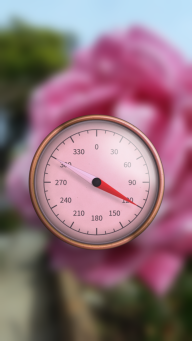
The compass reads 120
